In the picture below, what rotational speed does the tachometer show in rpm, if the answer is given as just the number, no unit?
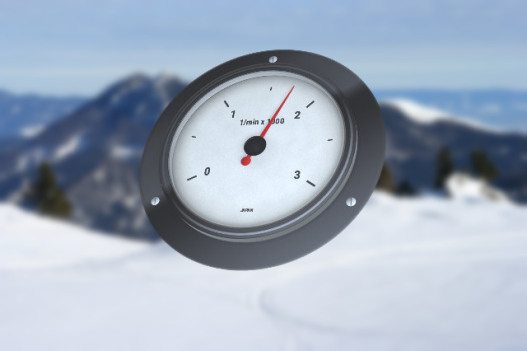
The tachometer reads 1750
